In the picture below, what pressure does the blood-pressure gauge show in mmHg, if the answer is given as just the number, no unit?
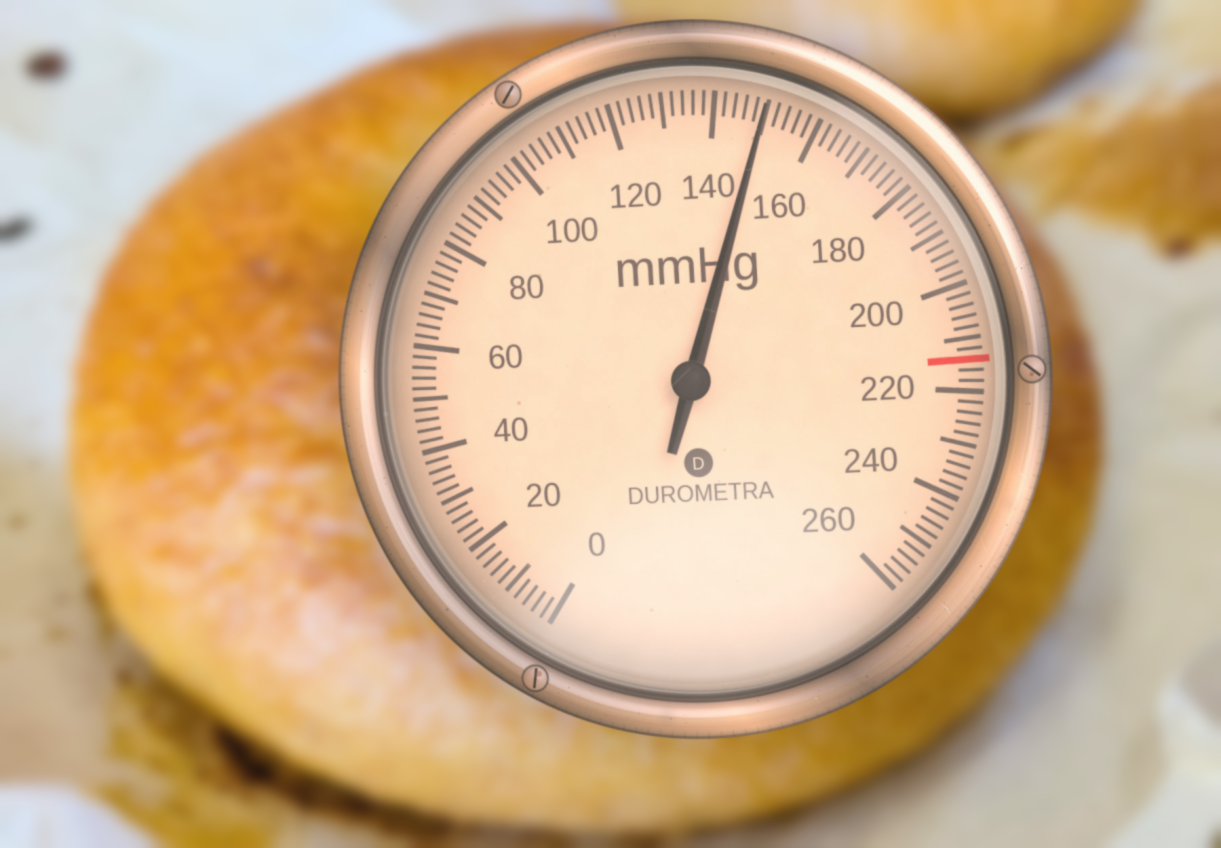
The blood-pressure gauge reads 150
